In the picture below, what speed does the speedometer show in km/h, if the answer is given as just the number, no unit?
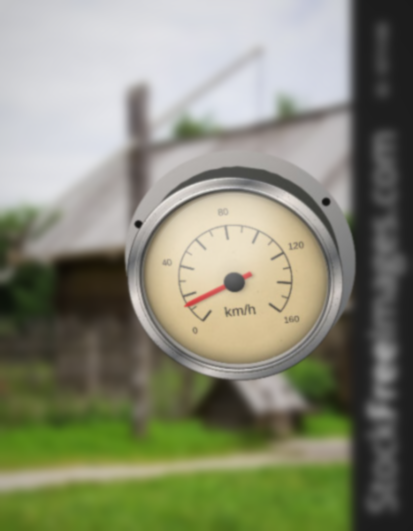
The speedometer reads 15
